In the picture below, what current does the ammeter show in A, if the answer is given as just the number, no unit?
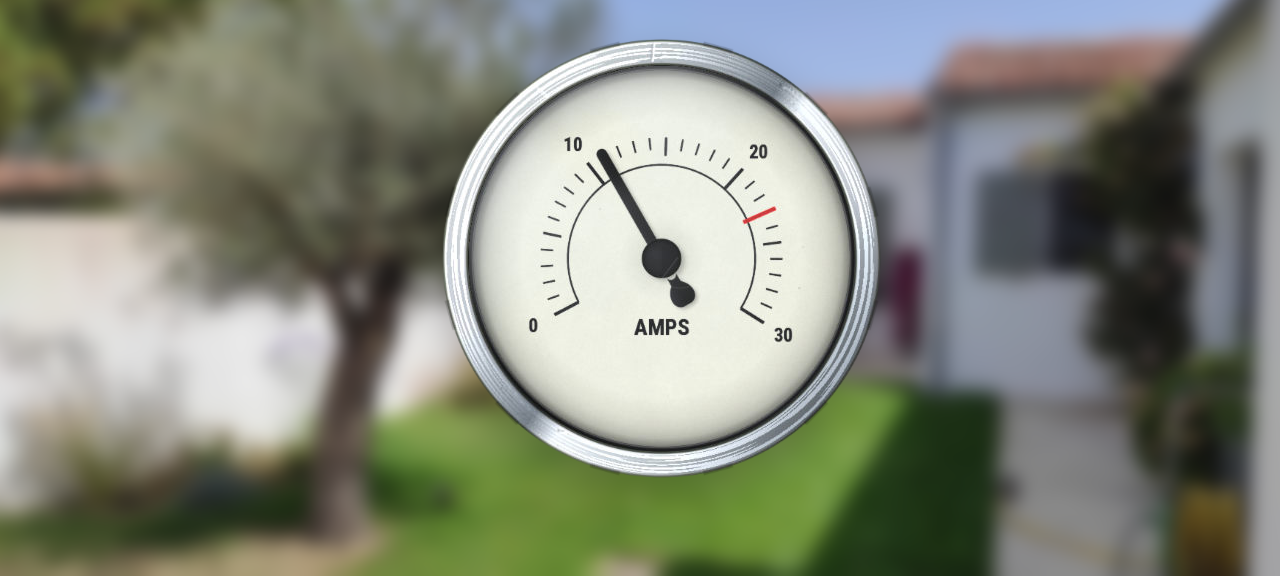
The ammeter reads 11
